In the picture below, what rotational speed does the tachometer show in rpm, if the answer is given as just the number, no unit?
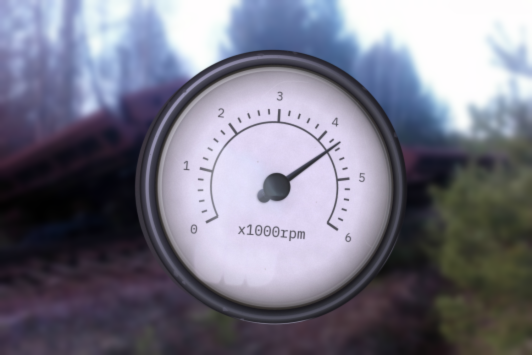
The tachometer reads 4300
